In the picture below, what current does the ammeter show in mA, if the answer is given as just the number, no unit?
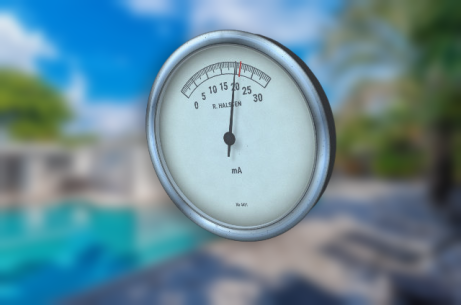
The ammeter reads 20
